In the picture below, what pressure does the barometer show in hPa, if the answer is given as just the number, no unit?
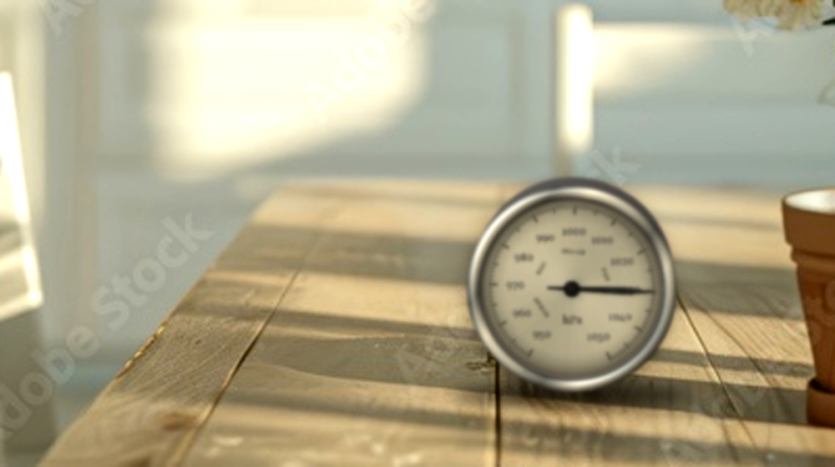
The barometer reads 1030
